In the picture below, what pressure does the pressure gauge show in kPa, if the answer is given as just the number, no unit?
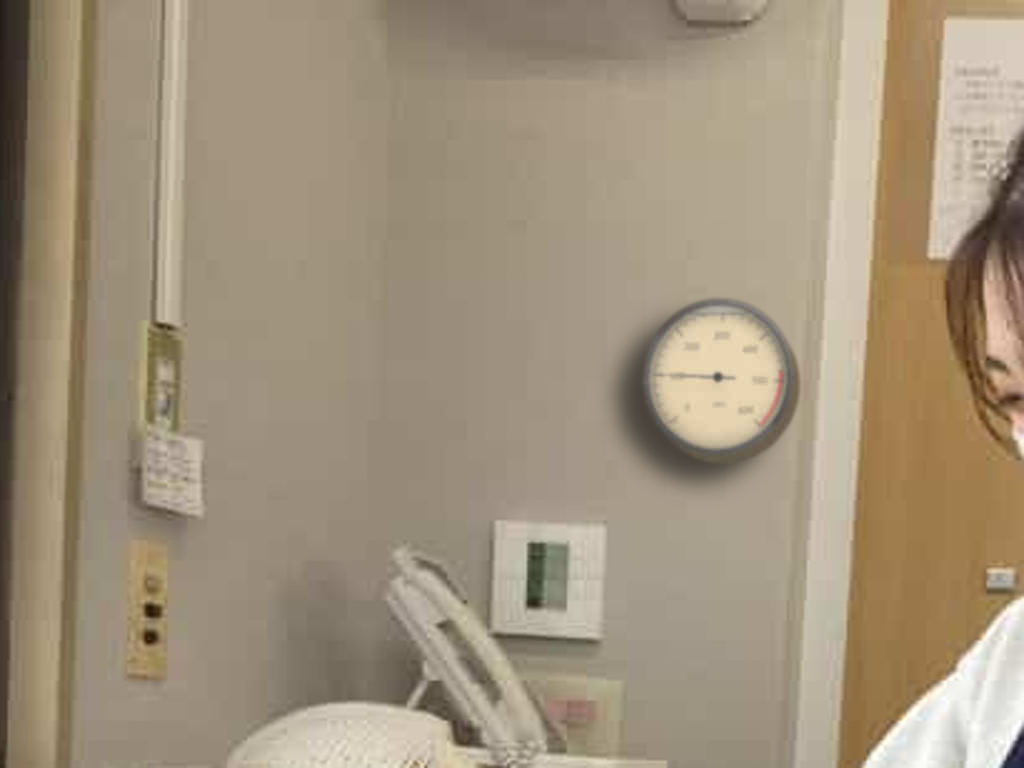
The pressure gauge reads 100
